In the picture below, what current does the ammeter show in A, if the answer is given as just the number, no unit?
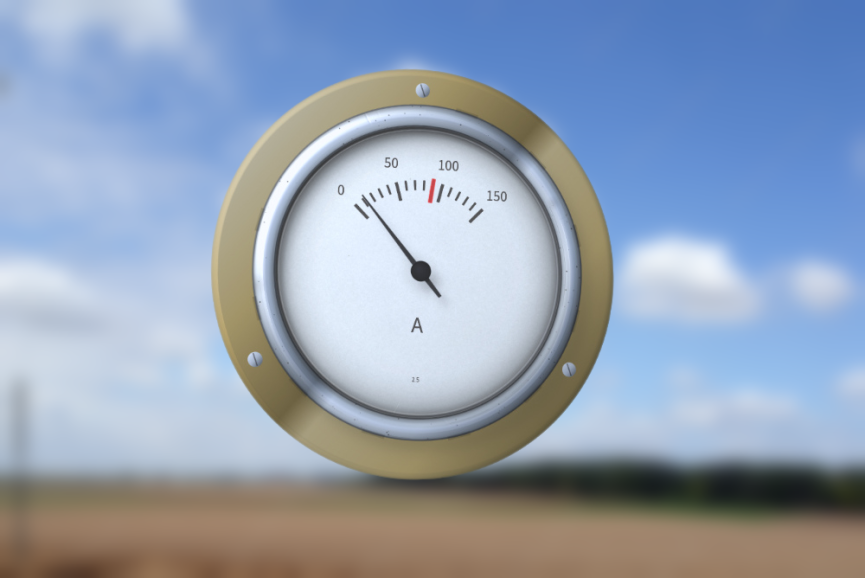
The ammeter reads 10
